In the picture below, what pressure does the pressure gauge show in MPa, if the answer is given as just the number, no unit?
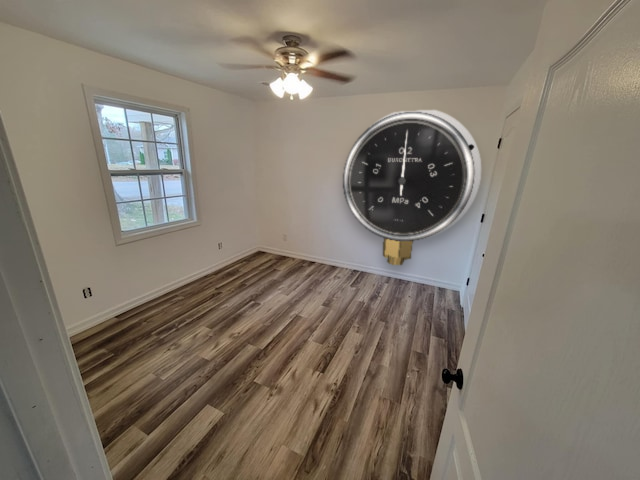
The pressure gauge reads 0.2
